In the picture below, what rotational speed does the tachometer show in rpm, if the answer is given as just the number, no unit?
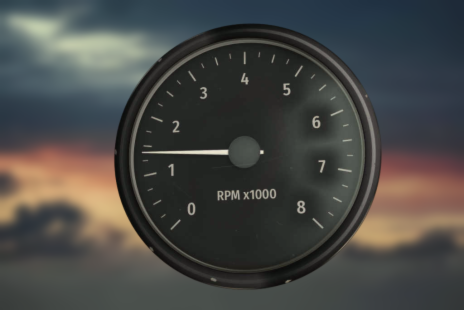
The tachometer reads 1375
